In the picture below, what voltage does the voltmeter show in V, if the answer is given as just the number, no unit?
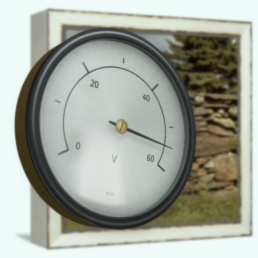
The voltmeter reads 55
